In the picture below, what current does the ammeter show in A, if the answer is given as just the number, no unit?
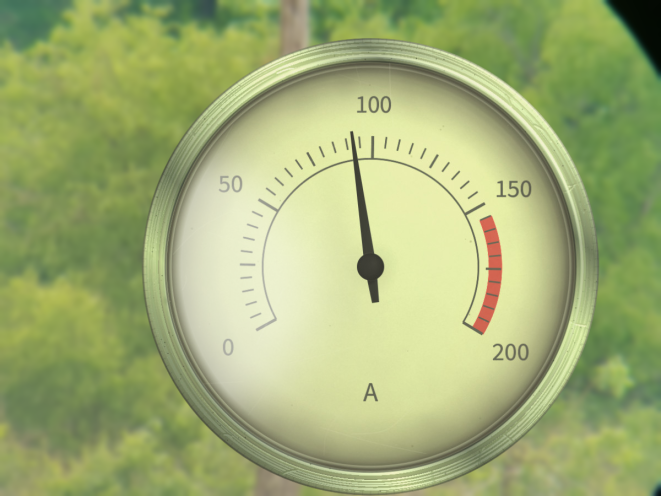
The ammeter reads 92.5
